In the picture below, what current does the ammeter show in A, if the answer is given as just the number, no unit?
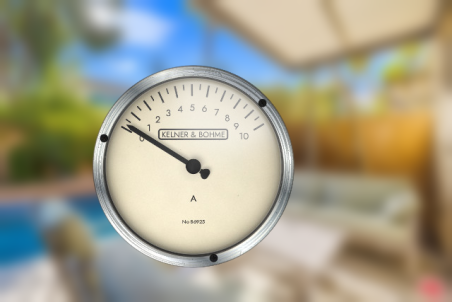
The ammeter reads 0.25
